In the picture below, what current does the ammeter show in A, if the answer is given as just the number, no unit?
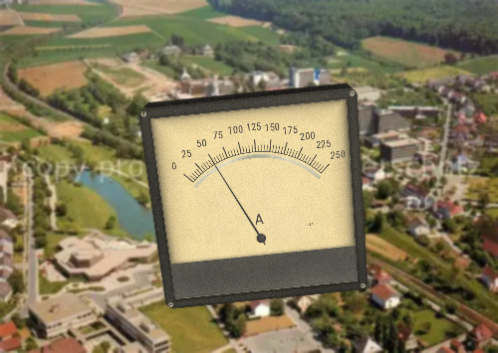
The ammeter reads 50
